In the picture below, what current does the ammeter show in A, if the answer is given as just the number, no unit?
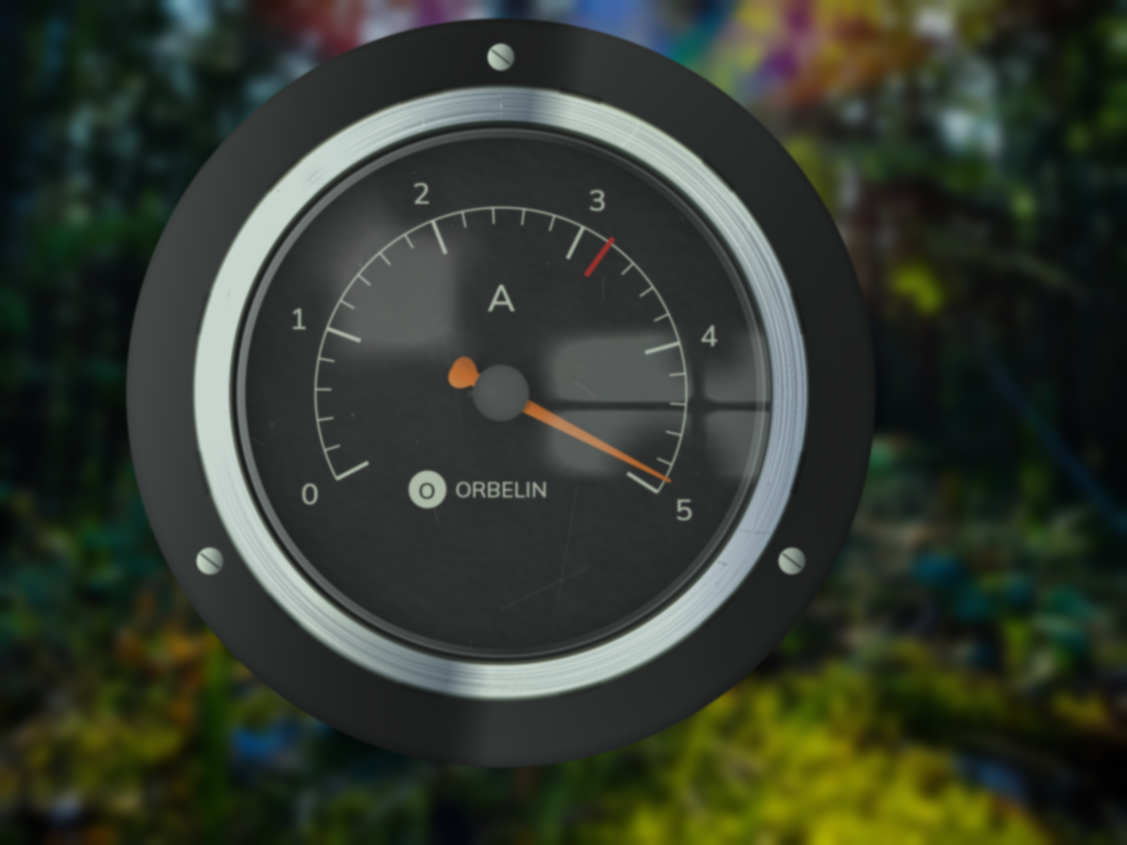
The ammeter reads 4.9
